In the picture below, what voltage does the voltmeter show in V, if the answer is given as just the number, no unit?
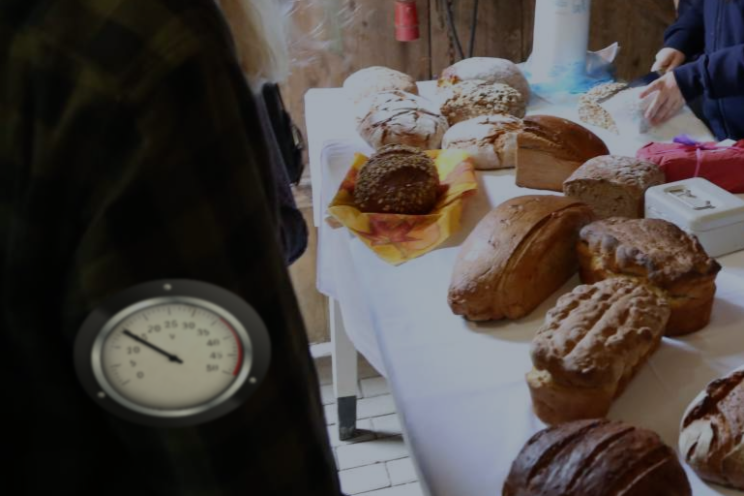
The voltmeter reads 15
